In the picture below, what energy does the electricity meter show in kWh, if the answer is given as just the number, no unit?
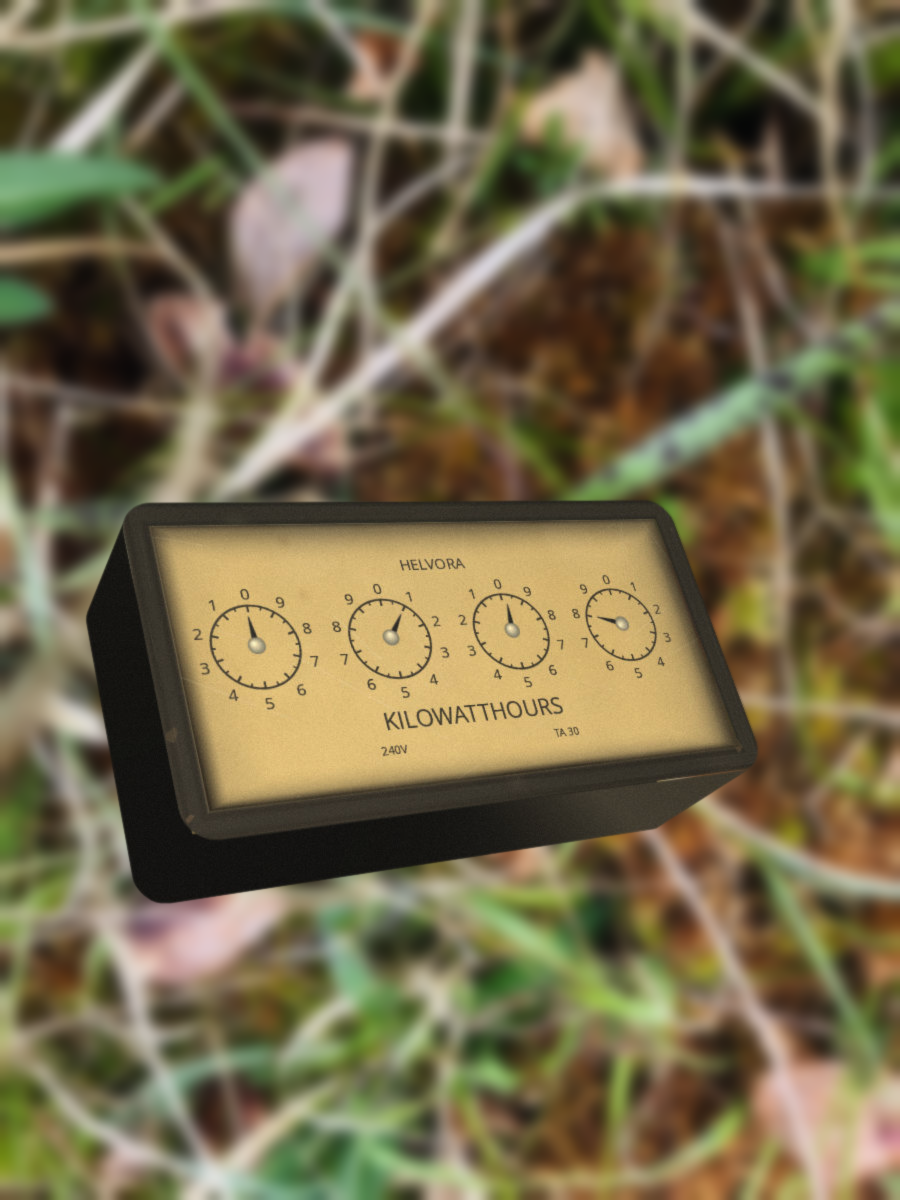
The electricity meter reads 98
